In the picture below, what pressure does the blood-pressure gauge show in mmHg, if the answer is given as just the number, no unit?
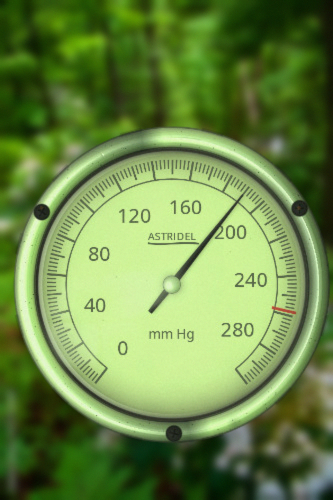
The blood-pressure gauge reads 190
